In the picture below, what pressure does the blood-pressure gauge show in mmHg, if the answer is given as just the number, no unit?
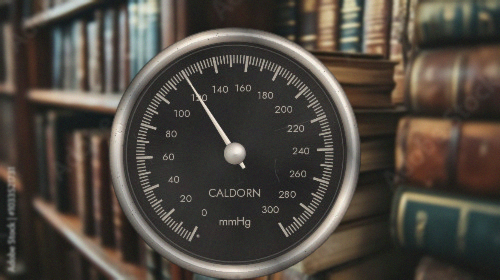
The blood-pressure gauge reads 120
